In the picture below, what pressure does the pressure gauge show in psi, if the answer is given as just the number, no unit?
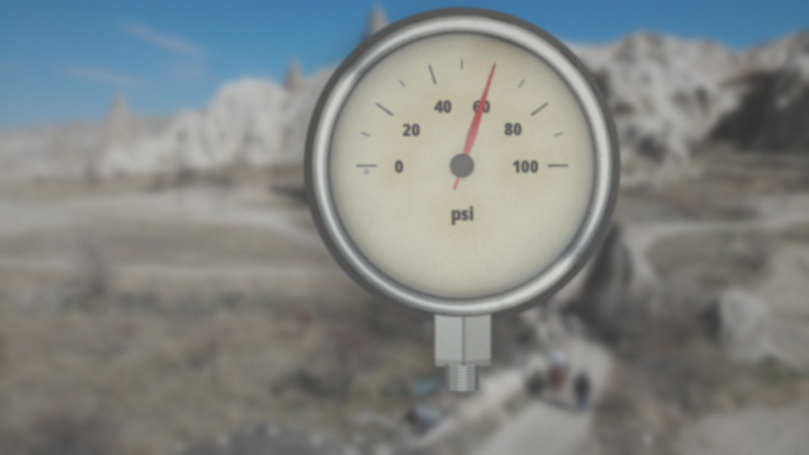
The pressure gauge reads 60
